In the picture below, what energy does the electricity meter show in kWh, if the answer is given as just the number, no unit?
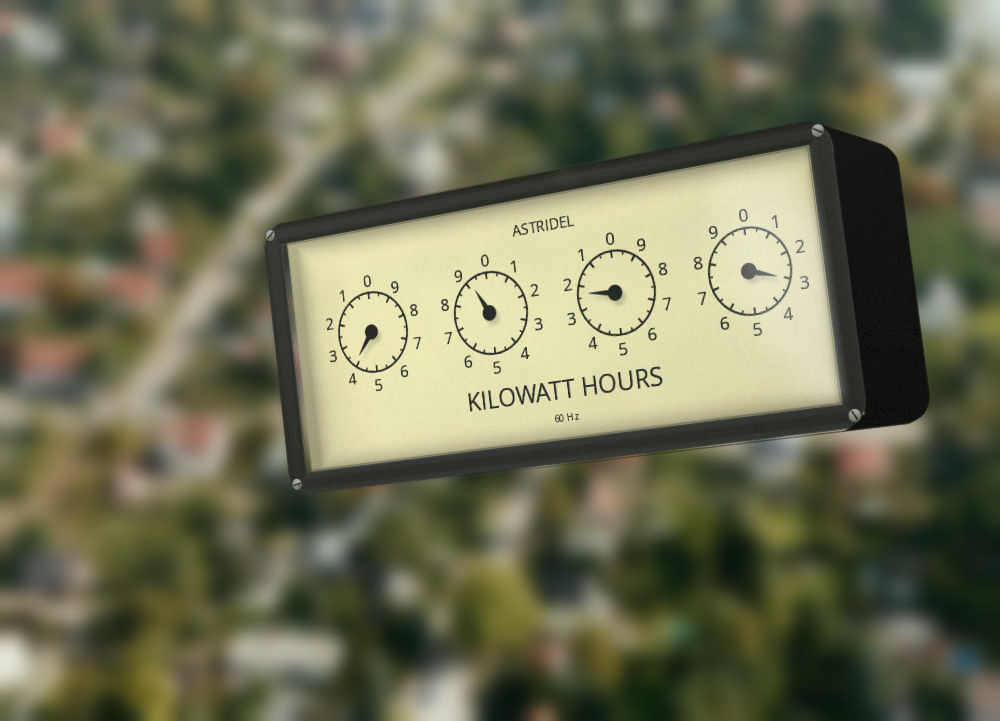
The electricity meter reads 3923
